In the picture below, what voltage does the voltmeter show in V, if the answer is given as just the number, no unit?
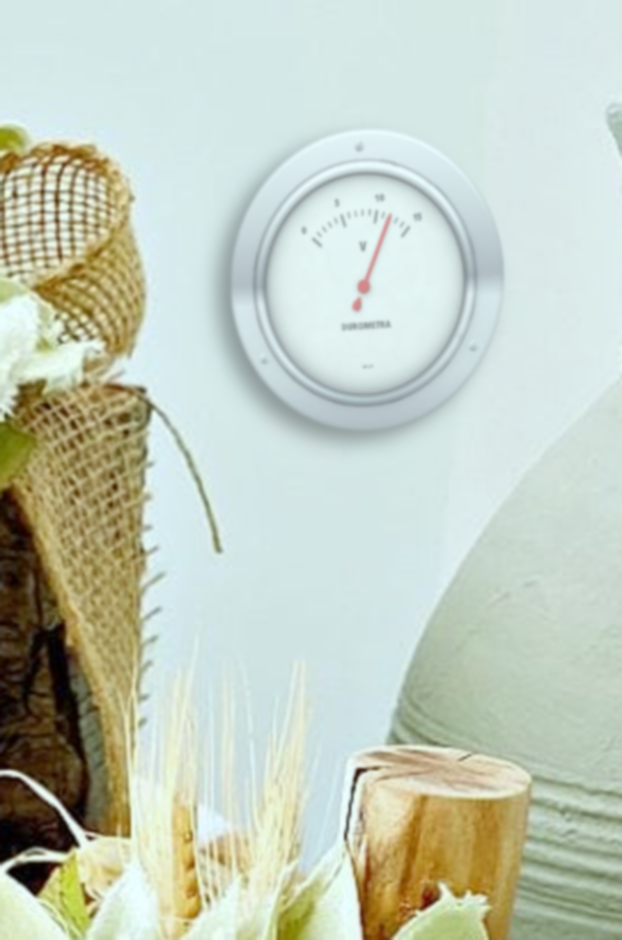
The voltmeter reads 12
